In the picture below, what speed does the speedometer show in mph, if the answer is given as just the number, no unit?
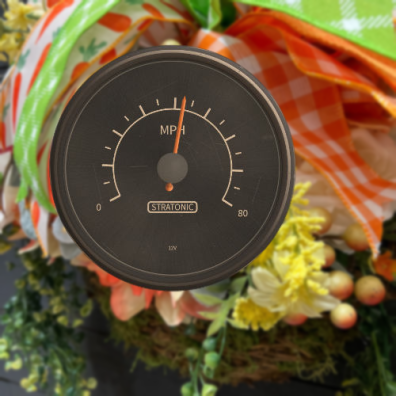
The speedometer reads 42.5
